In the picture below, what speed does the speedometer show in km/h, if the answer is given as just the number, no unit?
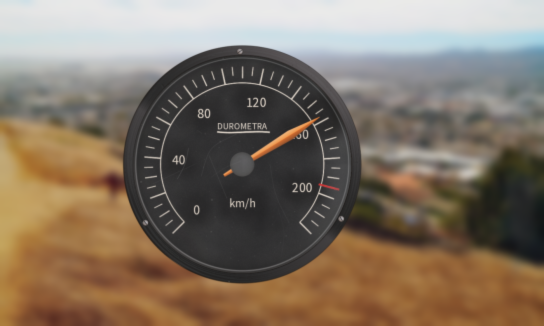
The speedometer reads 157.5
